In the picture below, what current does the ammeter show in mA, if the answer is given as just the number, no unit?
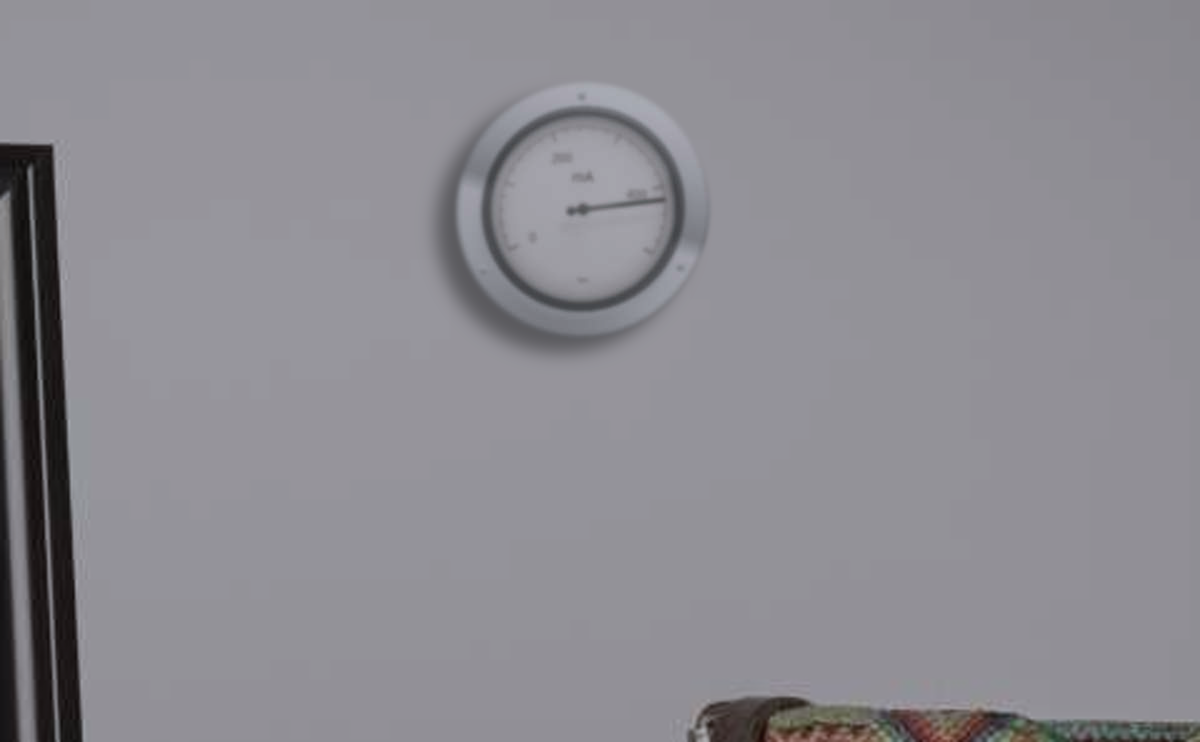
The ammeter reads 420
